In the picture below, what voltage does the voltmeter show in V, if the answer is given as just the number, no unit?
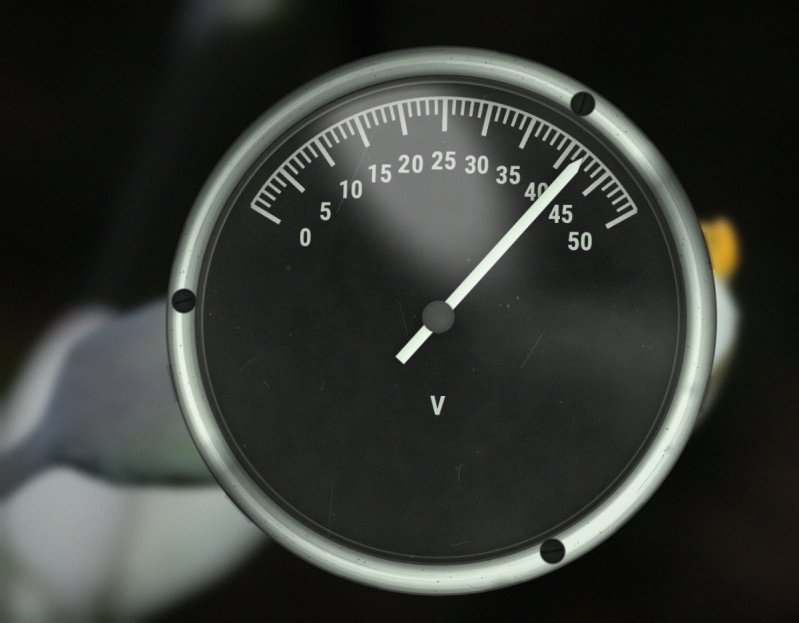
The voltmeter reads 42
